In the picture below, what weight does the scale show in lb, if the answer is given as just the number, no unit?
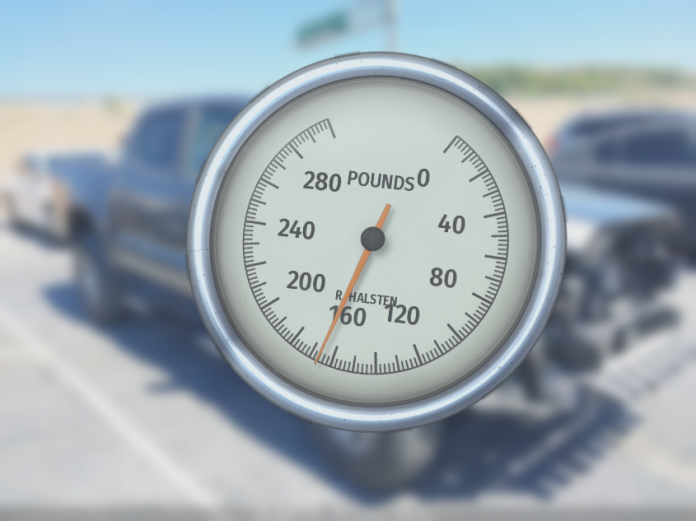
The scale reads 166
